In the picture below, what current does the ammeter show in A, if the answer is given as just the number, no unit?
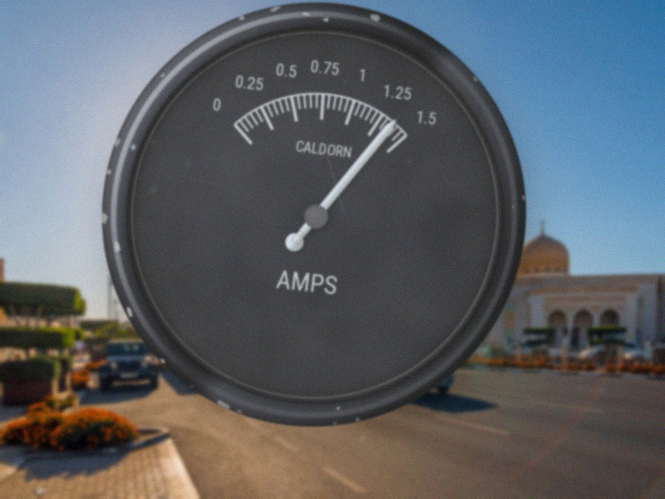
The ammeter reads 1.35
